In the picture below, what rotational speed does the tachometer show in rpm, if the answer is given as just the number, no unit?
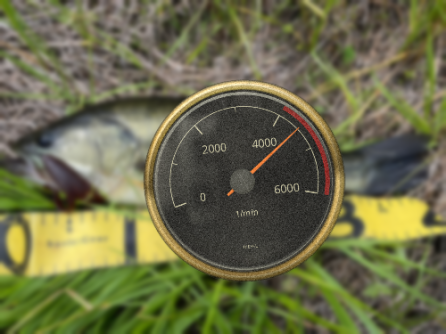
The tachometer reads 4500
